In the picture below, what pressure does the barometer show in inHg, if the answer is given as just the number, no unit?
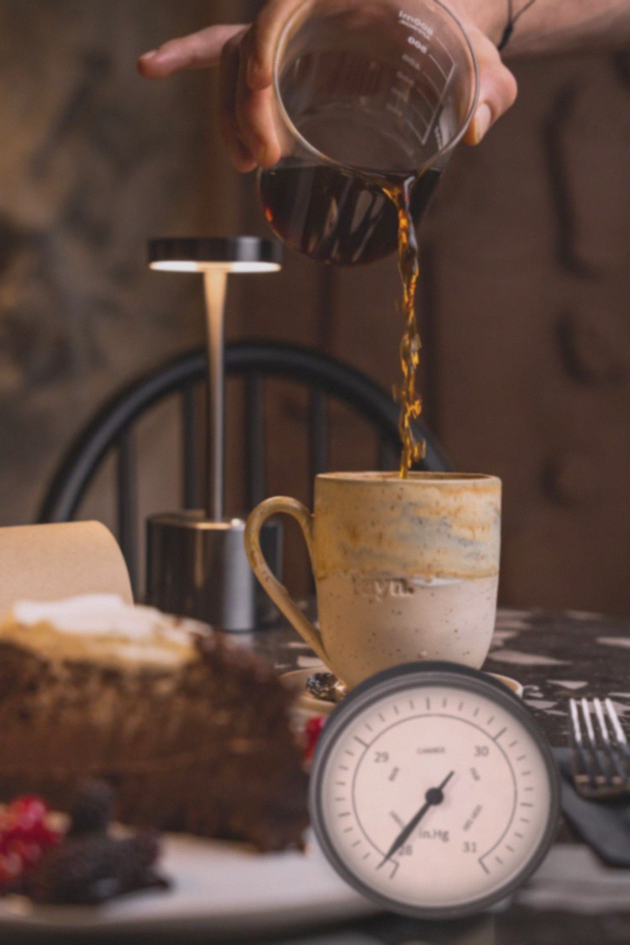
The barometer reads 28.1
